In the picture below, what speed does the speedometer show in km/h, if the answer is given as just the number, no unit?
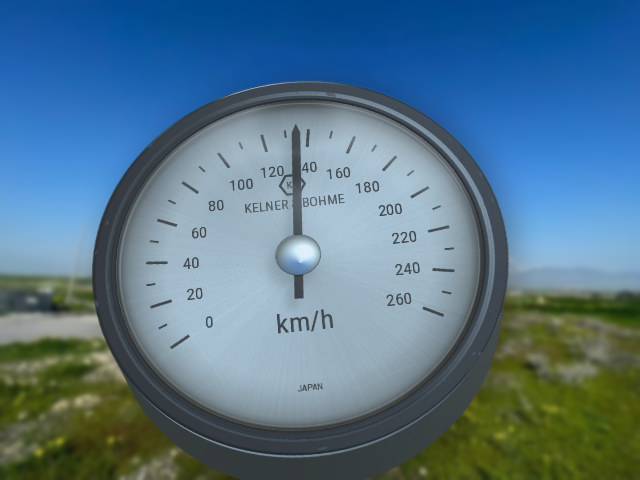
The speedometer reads 135
